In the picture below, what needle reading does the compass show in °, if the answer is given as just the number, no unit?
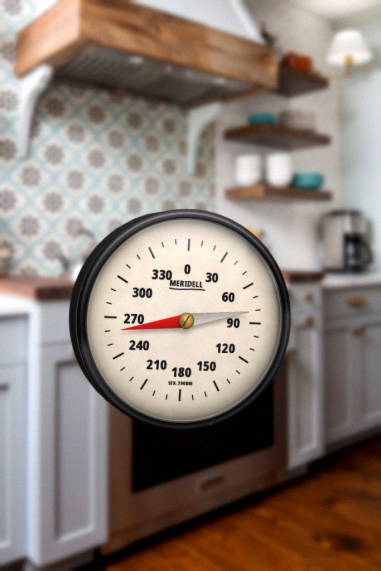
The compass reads 260
